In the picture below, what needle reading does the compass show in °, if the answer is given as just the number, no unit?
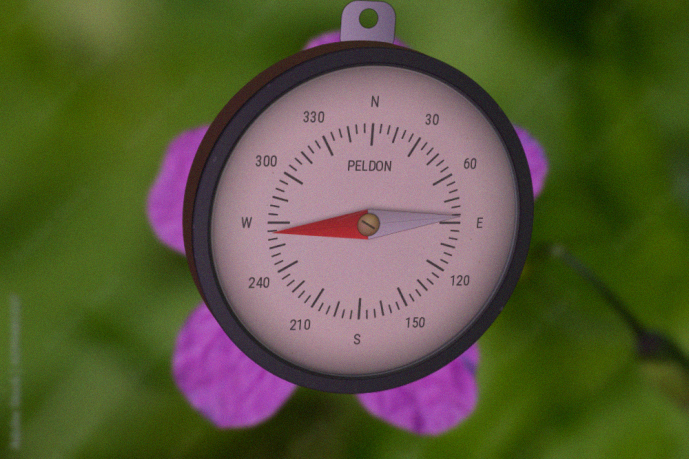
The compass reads 265
